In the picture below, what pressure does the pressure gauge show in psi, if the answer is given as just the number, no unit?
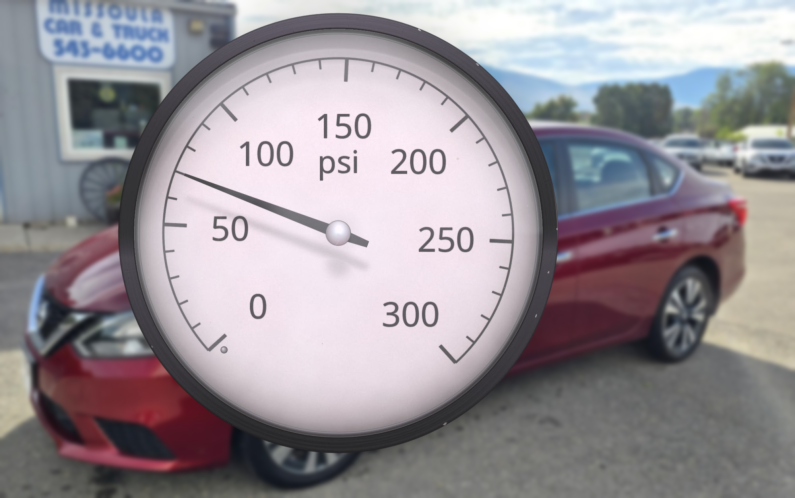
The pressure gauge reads 70
